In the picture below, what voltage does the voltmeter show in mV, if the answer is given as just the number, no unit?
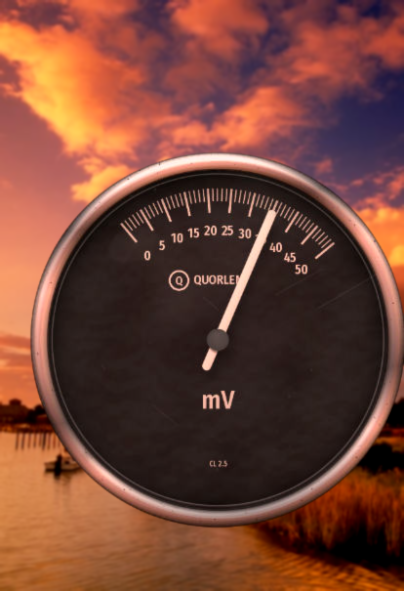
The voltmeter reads 35
